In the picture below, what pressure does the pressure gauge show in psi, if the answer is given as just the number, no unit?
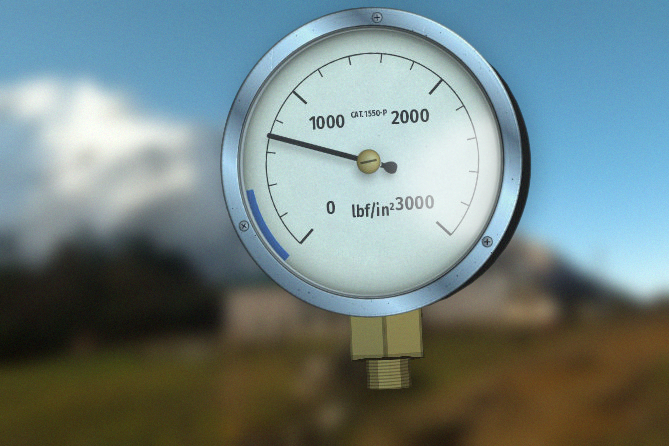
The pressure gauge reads 700
